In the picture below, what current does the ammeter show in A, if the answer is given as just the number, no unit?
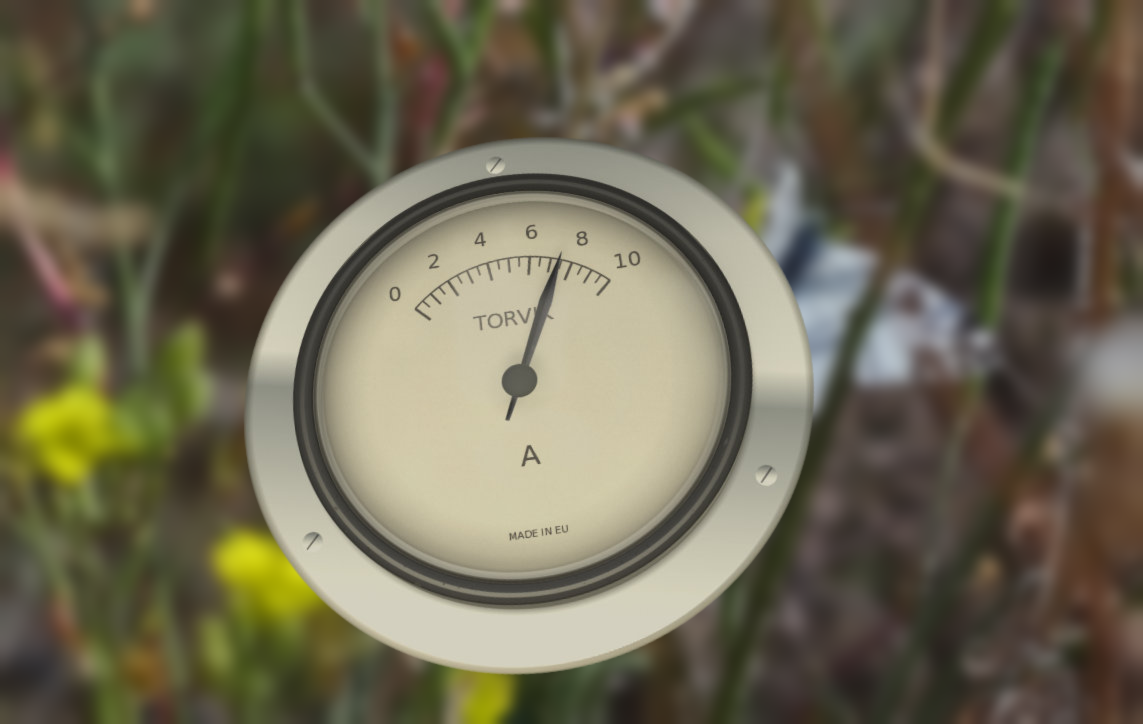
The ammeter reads 7.5
